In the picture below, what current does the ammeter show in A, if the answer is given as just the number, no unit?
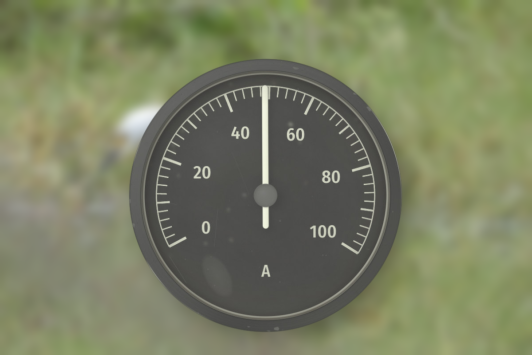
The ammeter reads 49
